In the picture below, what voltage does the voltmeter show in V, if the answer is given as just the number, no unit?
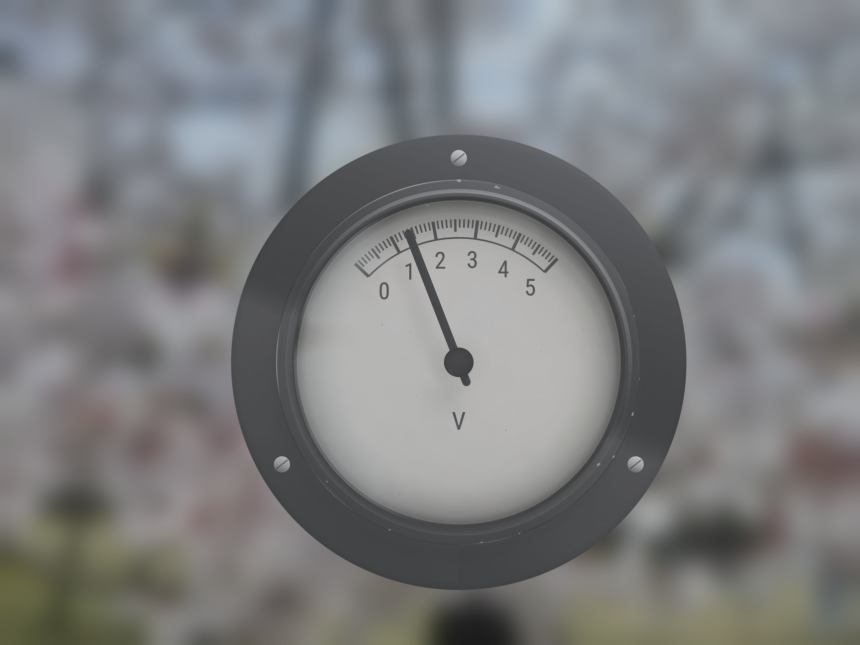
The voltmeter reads 1.4
